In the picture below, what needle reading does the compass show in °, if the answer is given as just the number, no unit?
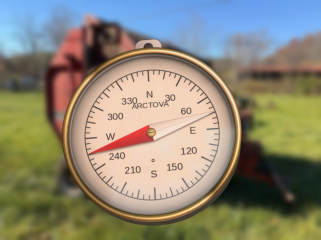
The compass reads 255
